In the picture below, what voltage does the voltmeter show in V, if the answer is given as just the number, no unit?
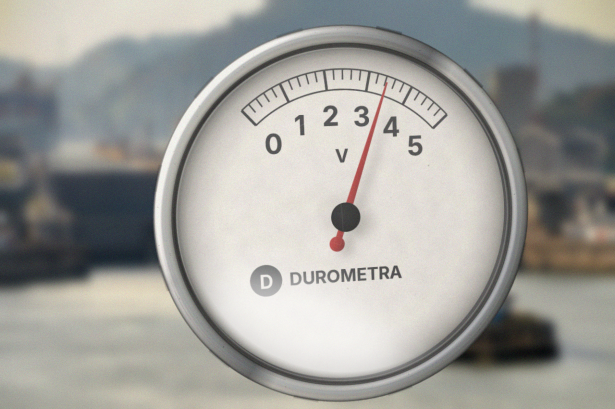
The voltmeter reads 3.4
